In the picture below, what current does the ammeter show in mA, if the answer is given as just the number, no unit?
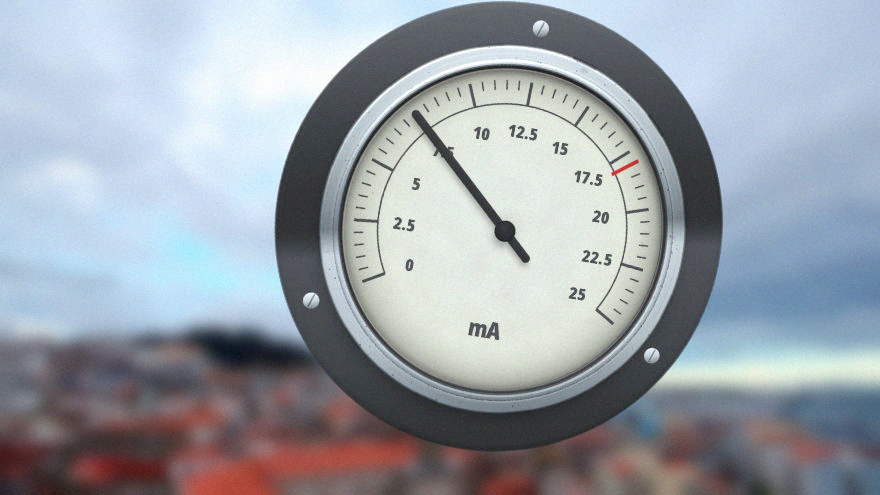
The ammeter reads 7.5
